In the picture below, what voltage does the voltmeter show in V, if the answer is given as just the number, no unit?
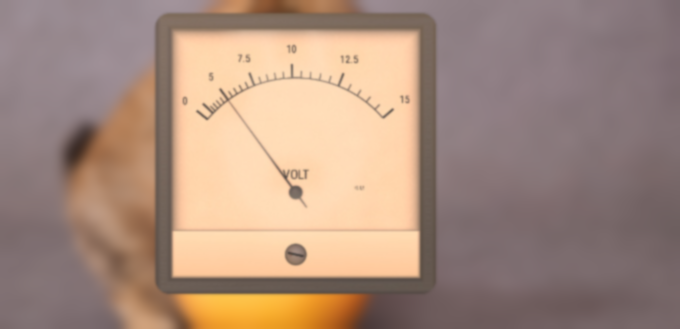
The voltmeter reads 5
